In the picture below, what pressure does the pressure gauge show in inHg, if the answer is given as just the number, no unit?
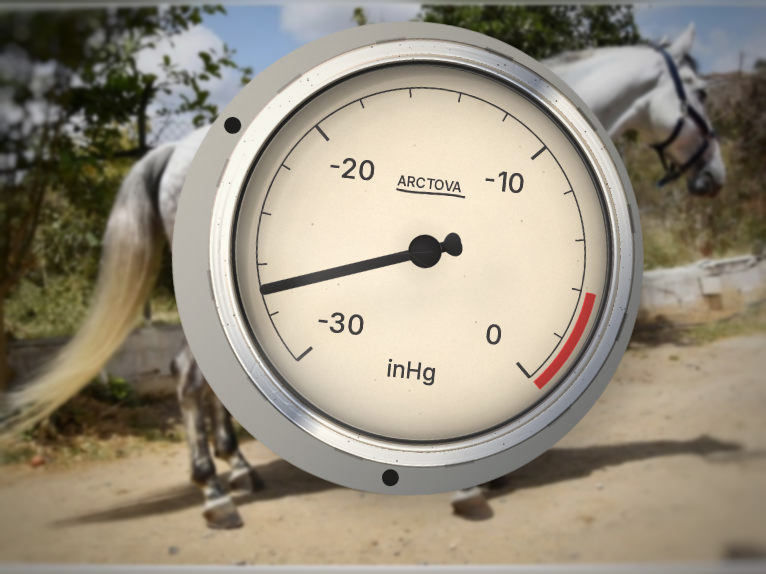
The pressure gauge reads -27
